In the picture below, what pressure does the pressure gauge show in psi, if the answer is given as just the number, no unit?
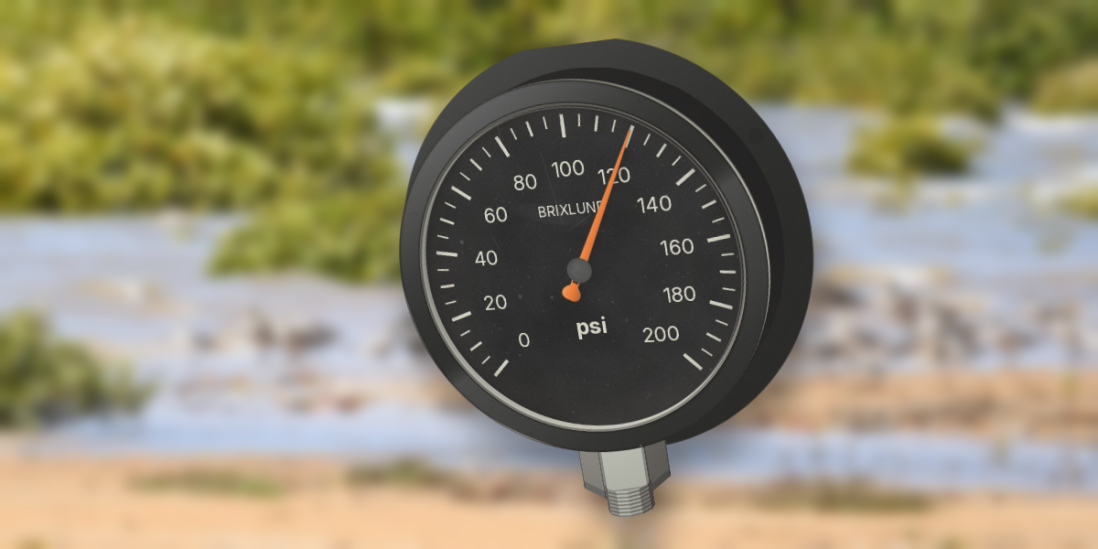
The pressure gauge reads 120
